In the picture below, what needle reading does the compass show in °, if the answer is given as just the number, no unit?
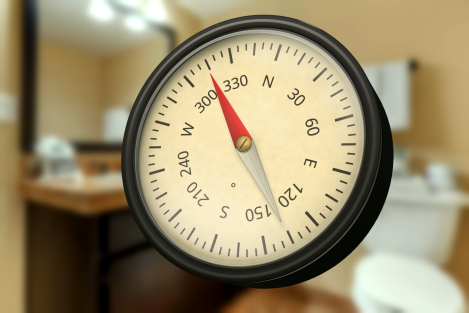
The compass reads 315
